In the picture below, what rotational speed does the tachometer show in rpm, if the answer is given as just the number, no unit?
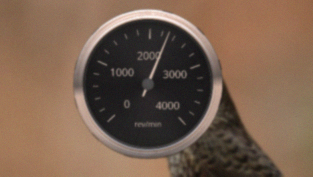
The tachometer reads 2300
